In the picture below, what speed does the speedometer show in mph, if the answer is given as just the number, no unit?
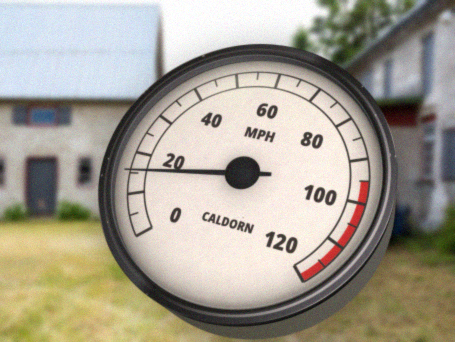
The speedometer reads 15
